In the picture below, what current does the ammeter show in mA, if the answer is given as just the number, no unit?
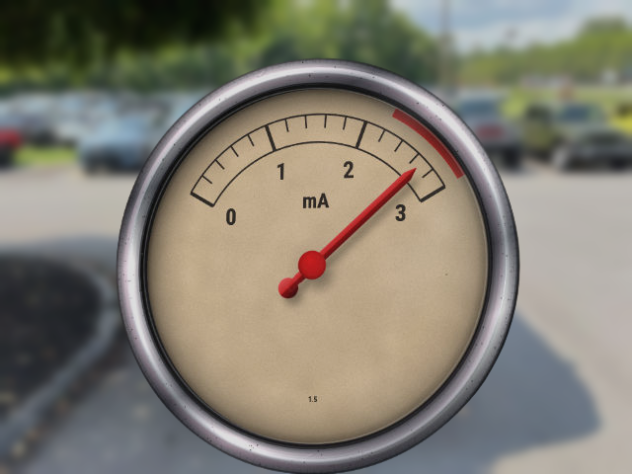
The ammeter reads 2.7
